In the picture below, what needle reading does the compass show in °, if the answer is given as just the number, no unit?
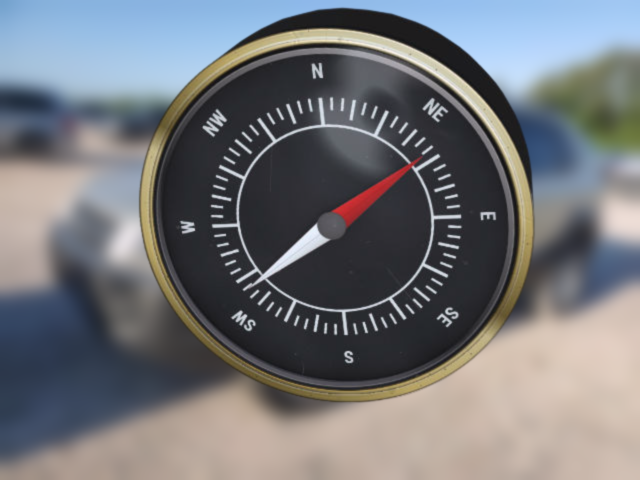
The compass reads 55
